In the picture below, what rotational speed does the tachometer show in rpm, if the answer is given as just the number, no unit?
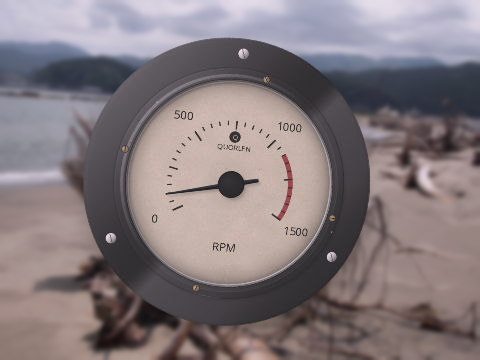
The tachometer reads 100
